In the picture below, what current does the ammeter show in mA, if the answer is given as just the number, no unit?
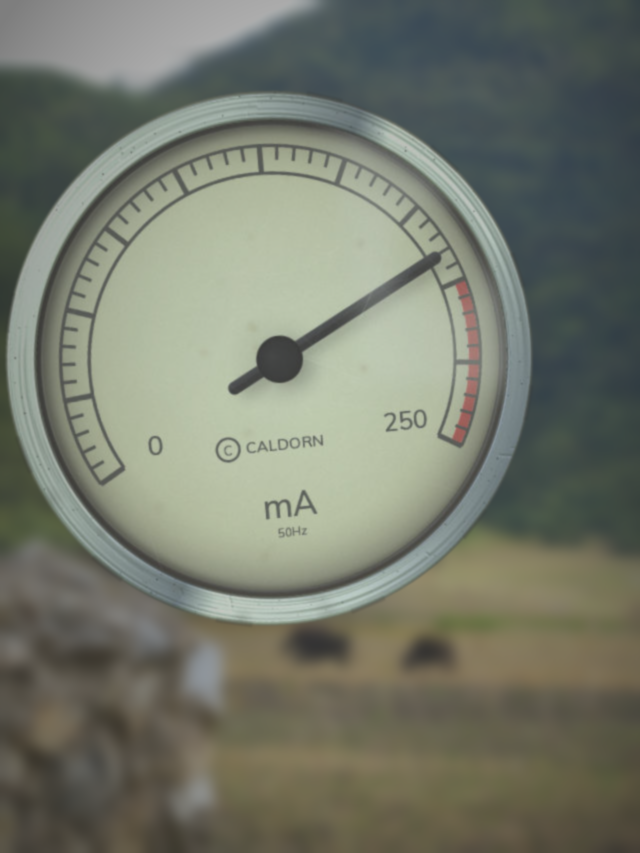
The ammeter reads 190
